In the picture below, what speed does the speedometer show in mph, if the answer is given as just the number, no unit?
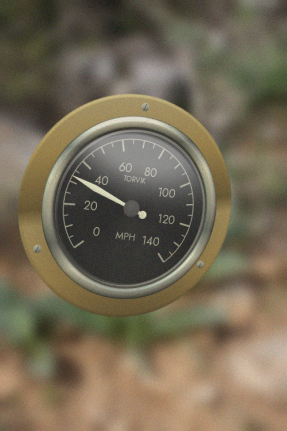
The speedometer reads 32.5
